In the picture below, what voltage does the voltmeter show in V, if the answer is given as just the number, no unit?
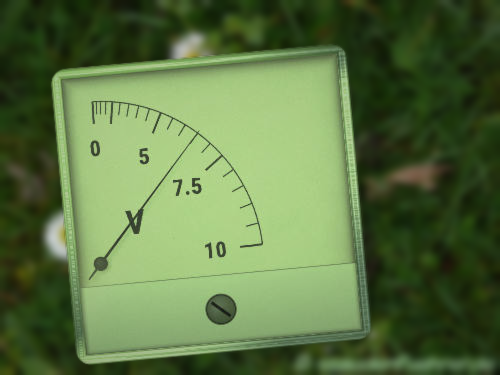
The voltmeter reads 6.5
